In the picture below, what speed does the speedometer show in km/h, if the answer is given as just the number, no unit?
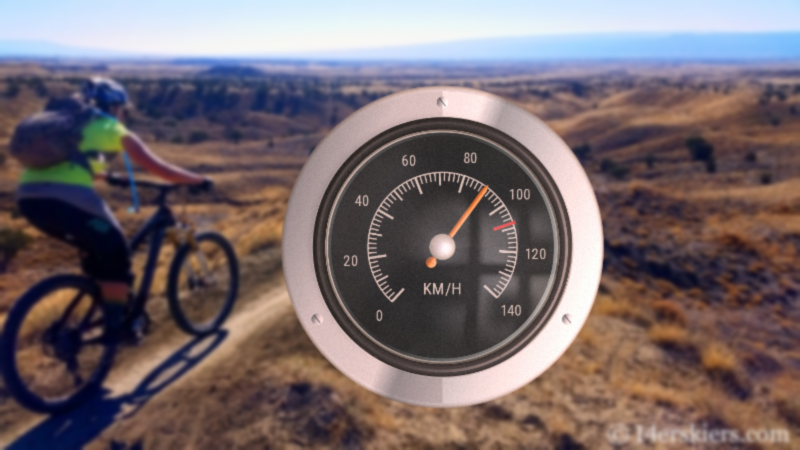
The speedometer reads 90
